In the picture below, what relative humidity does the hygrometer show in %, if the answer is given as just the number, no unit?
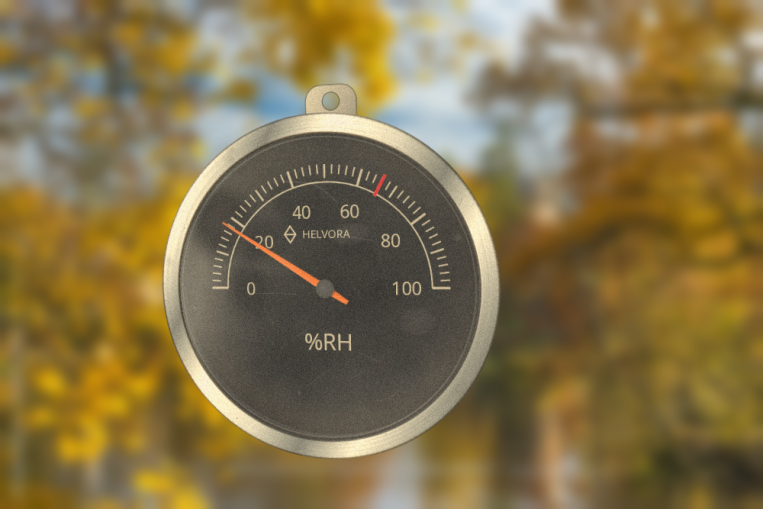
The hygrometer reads 18
